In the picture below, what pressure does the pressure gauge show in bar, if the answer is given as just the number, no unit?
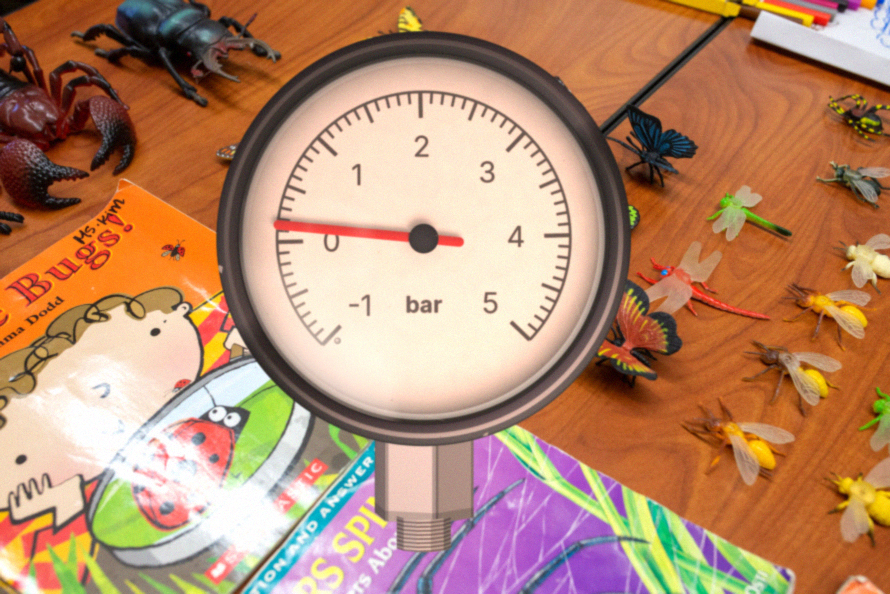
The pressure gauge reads 0.15
